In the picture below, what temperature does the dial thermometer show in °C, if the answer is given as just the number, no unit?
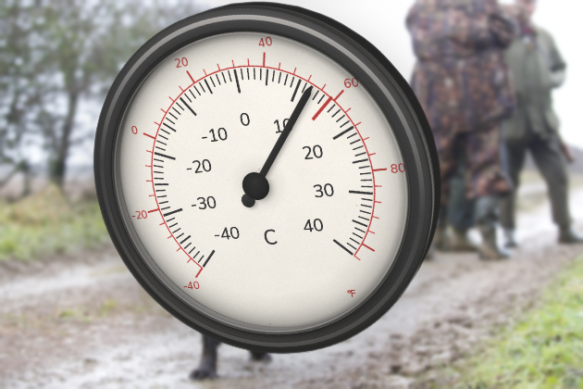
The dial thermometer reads 12
